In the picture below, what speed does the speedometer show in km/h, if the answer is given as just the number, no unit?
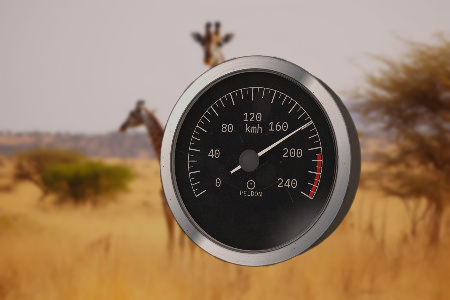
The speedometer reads 180
